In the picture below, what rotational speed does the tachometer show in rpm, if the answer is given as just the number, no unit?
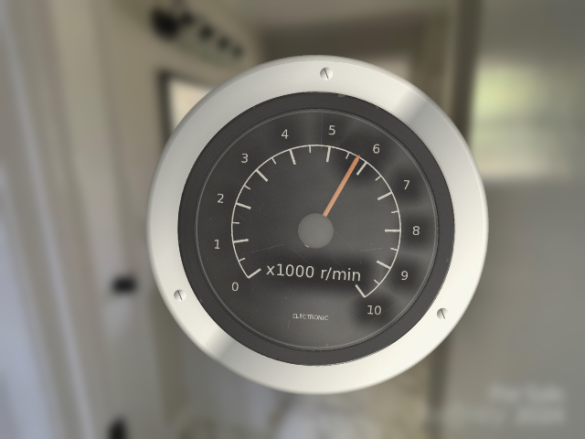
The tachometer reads 5750
